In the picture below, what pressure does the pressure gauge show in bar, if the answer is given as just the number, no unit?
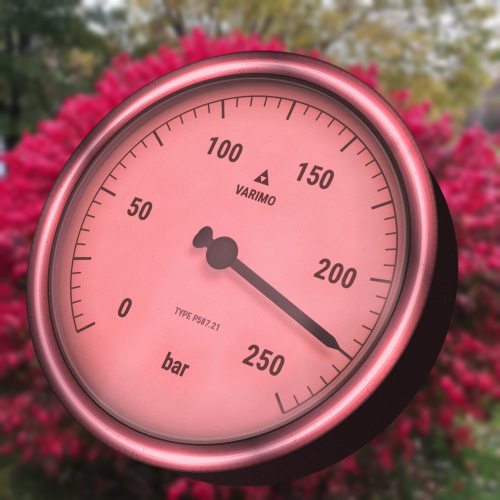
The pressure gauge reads 225
